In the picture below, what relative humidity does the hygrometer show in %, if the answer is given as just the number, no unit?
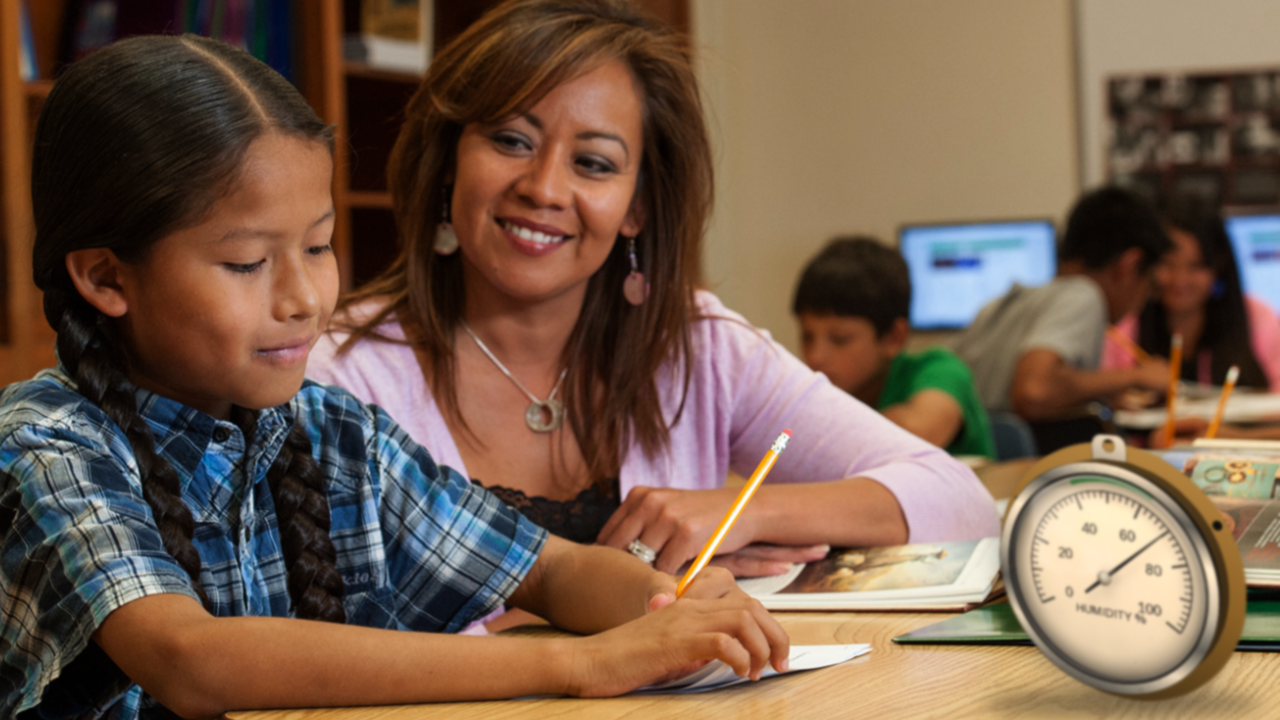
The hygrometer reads 70
